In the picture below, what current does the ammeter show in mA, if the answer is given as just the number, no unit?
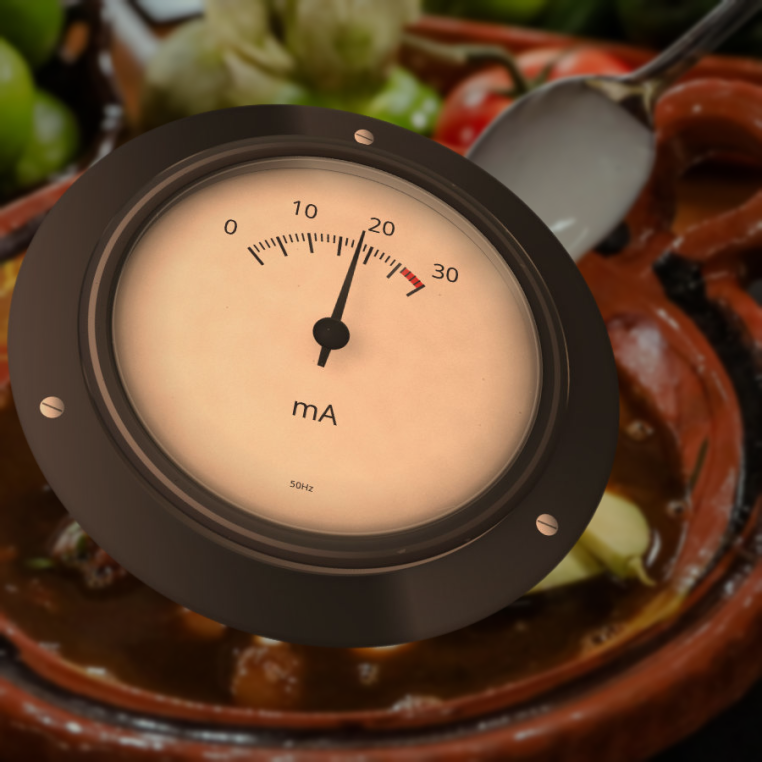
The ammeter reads 18
